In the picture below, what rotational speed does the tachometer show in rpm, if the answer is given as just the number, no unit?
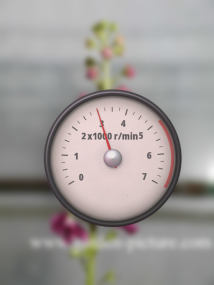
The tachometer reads 3000
